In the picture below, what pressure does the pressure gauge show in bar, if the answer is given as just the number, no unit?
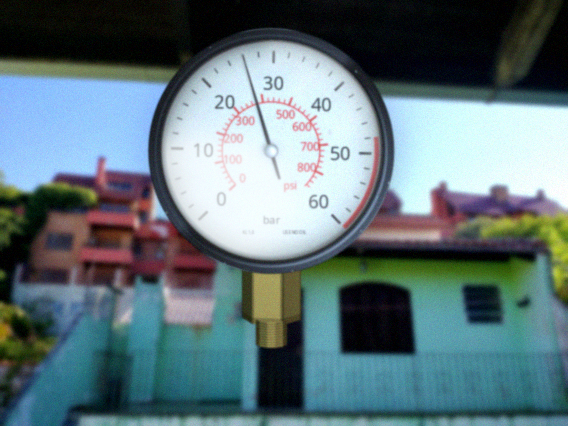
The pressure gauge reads 26
